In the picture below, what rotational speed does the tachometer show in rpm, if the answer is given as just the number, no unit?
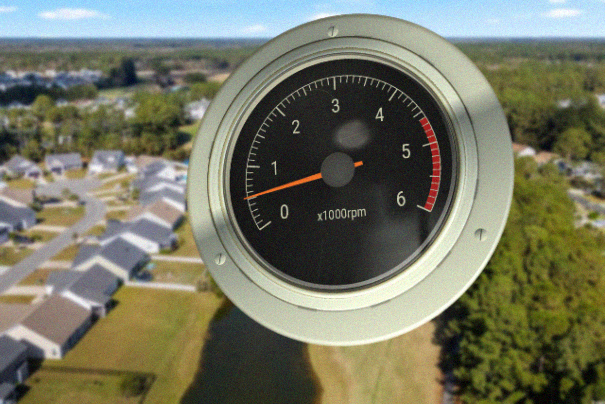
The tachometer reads 500
